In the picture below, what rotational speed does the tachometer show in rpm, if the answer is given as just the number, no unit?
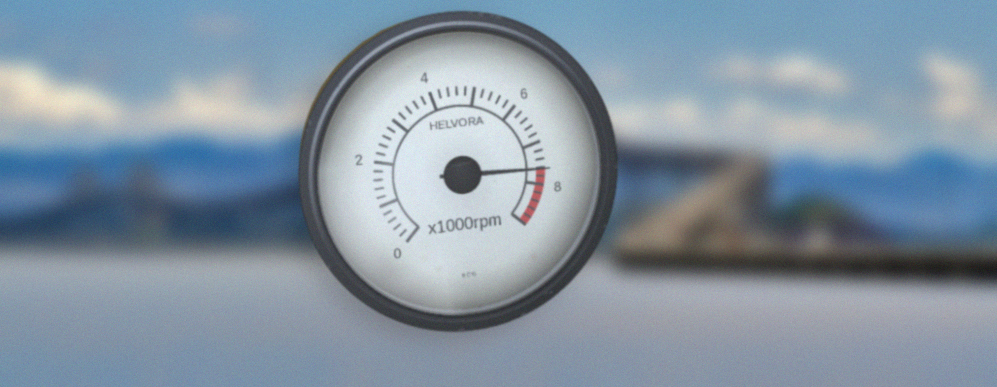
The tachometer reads 7600
